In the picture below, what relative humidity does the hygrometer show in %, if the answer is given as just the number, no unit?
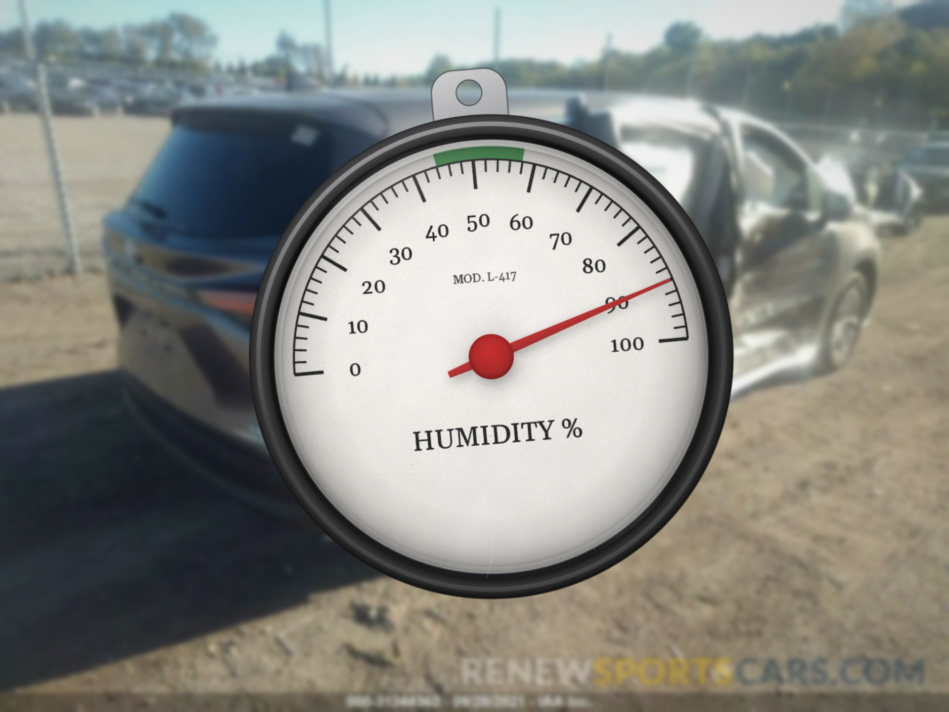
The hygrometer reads 90
